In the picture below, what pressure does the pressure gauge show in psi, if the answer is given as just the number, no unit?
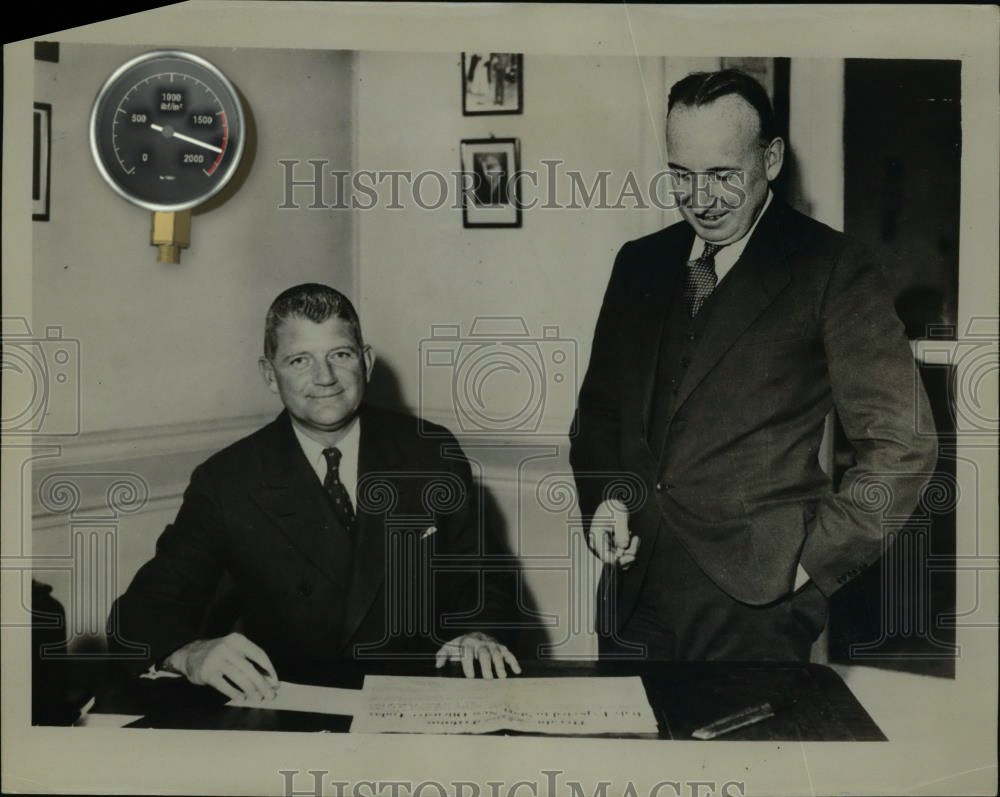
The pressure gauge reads 1800
